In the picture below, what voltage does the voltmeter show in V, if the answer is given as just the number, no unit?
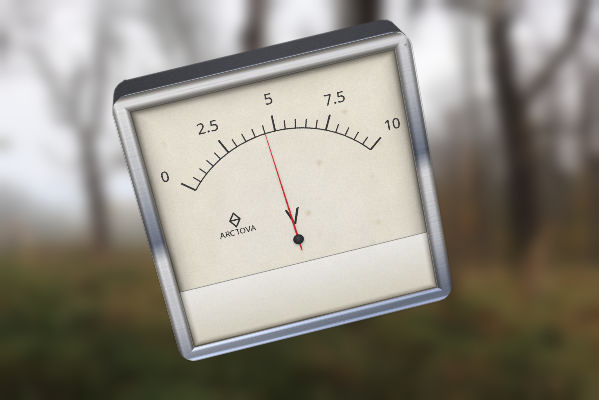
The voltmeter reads 4.5
